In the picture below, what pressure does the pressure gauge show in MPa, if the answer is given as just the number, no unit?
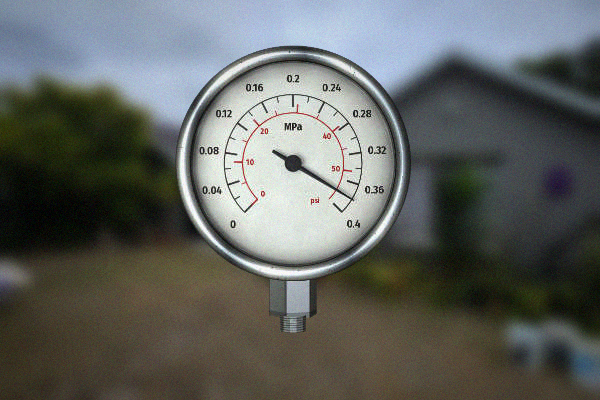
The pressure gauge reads 0.38
